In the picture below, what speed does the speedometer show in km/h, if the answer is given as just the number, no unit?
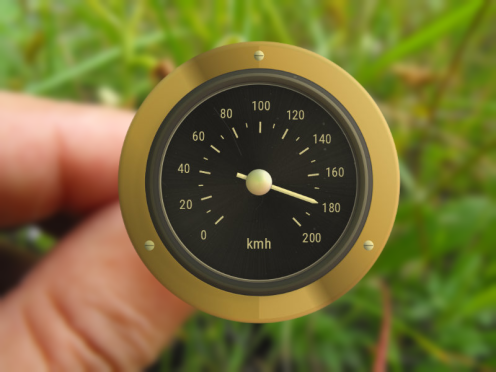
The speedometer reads 180
